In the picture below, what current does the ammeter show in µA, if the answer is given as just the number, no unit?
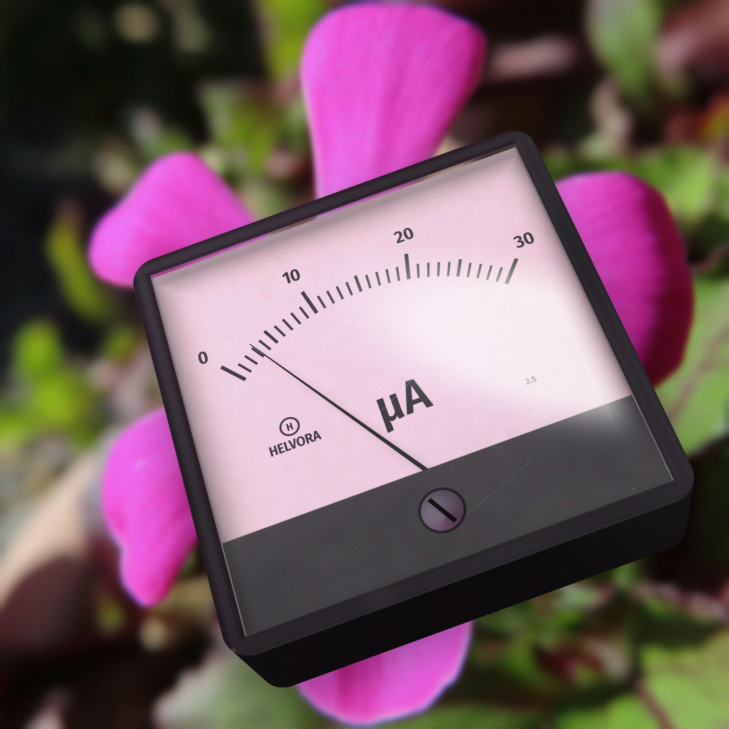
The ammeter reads 3
